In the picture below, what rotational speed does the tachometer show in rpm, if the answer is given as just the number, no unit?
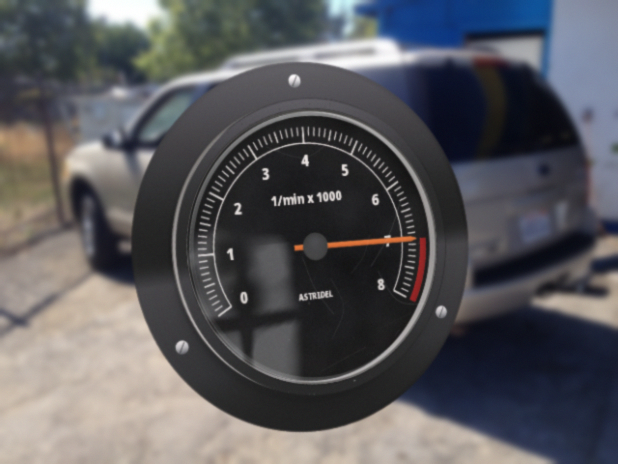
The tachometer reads 7000
